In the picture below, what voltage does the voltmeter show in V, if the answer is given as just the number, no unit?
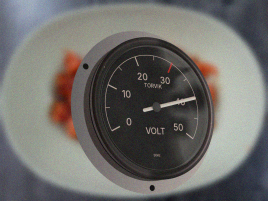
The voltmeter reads 40
